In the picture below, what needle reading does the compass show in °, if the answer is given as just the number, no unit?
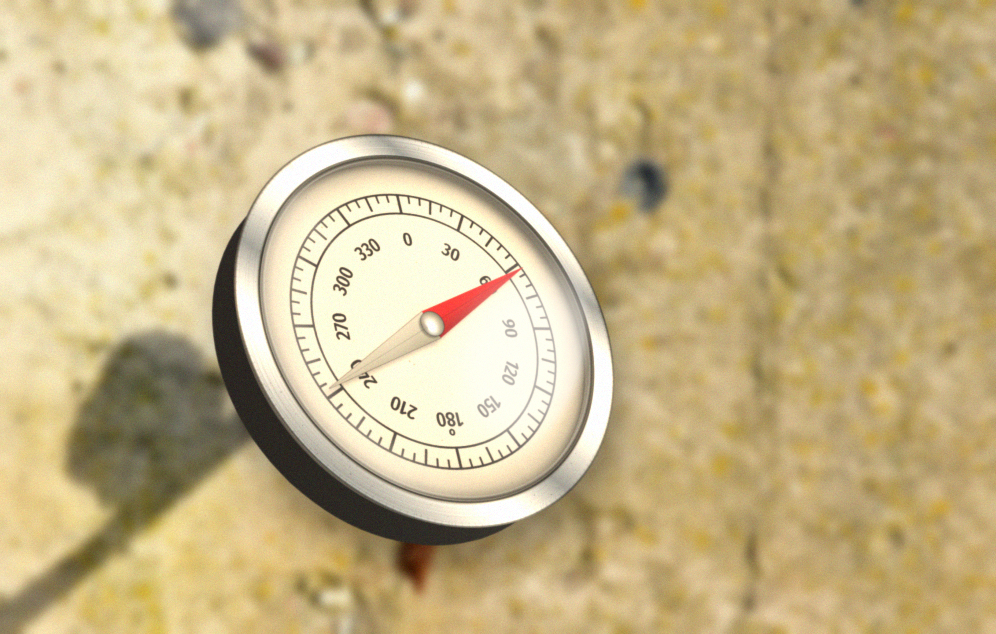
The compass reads 62.5
